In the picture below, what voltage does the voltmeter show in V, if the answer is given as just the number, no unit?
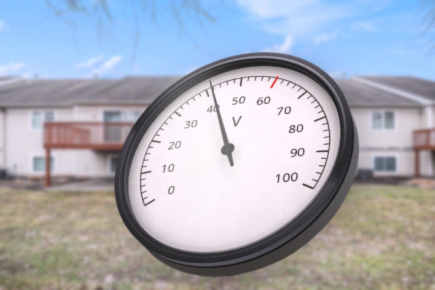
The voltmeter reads 42
